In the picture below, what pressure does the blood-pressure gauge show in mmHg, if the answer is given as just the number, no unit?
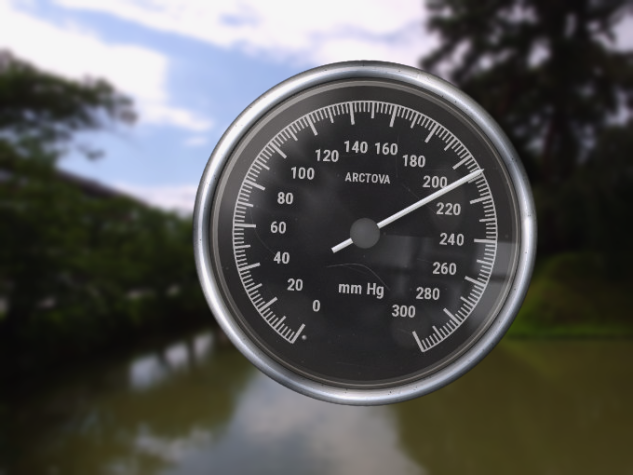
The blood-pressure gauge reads 208
